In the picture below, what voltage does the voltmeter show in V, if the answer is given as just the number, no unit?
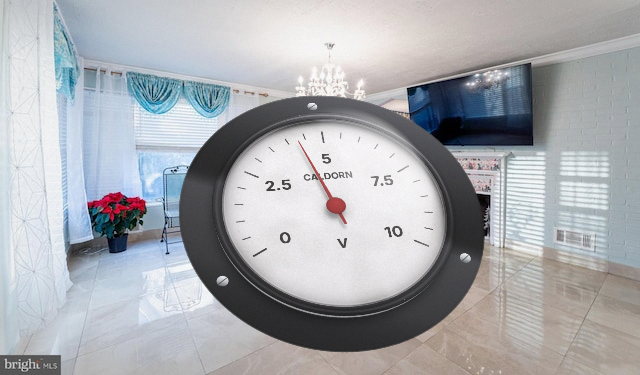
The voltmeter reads 4.25
